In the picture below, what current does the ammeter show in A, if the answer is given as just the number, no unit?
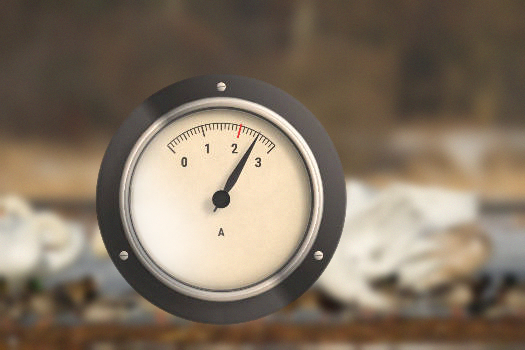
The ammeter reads 2.5
